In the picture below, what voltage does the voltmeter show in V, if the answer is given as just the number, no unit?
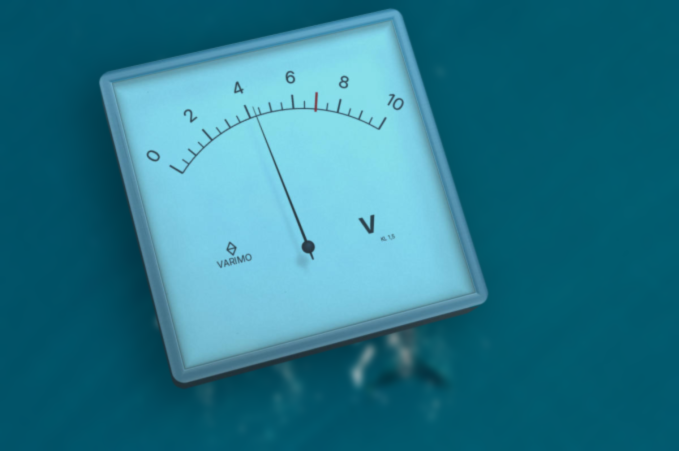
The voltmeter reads 4.25
